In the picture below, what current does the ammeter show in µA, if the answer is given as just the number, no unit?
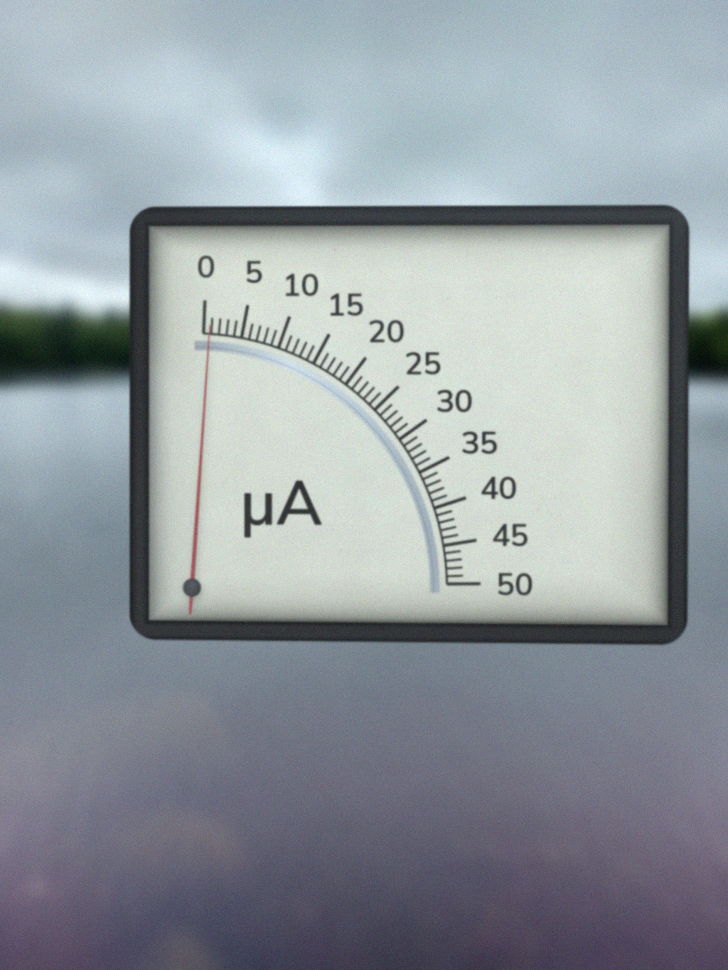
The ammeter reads 1
